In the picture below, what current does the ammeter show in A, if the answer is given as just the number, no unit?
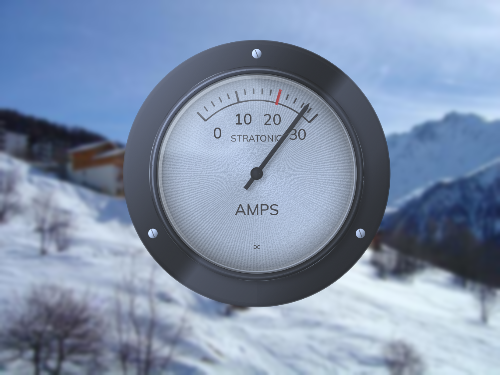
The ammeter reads 27
